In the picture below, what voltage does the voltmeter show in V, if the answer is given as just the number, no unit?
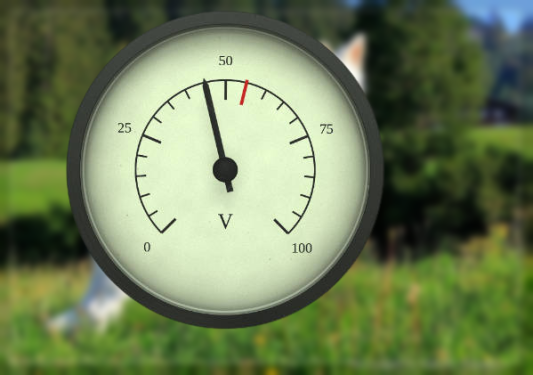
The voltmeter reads 45
